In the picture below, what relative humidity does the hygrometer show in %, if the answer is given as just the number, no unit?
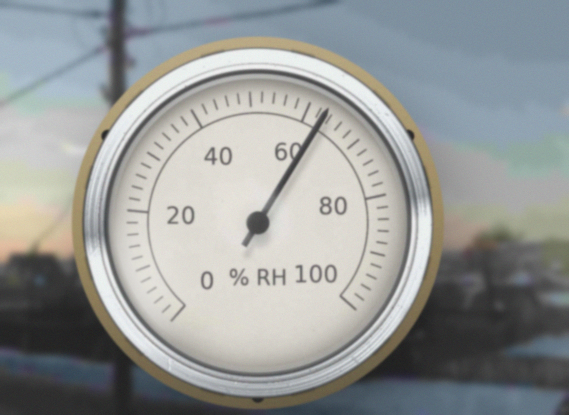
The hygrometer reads 63
